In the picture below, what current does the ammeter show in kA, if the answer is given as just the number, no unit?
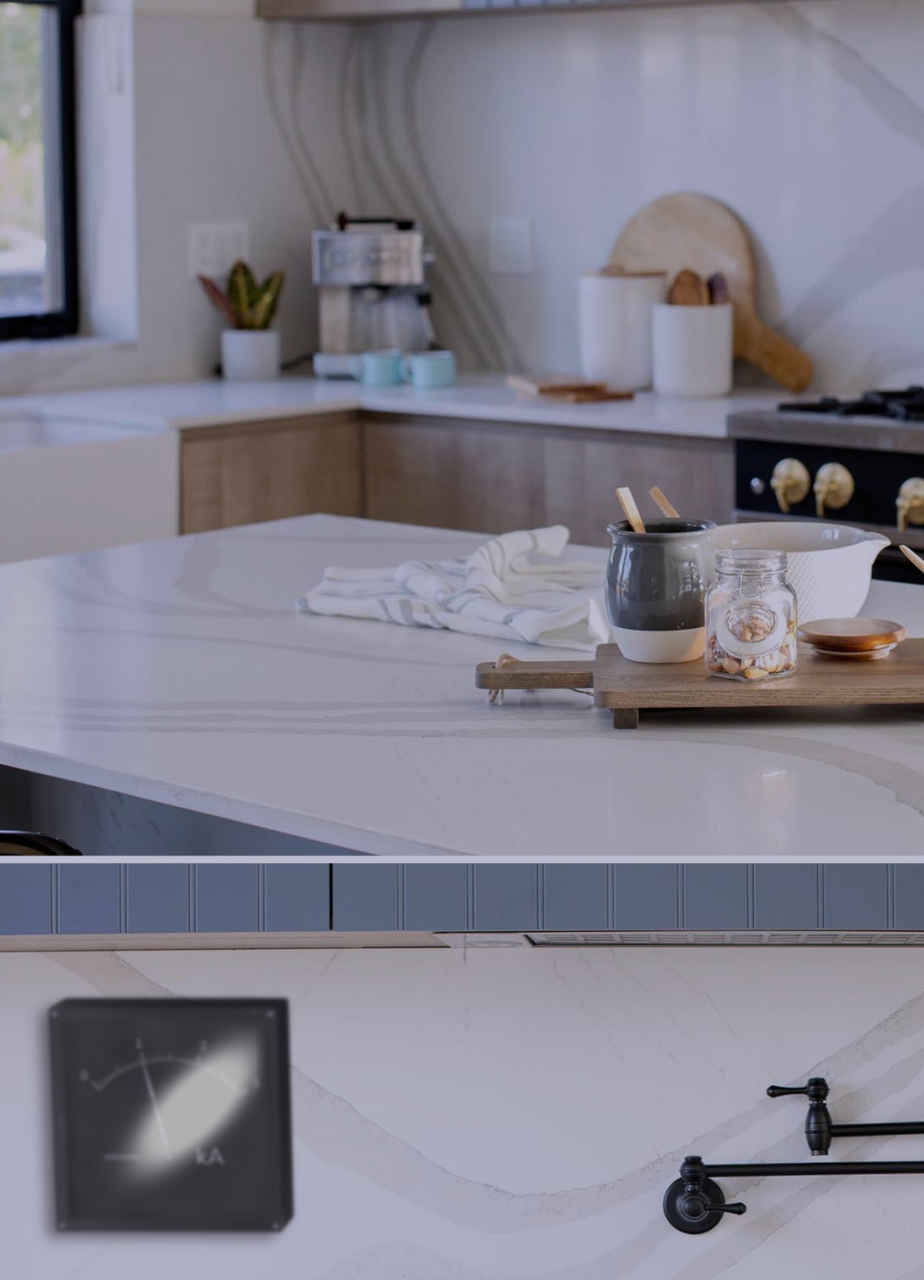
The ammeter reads 1
